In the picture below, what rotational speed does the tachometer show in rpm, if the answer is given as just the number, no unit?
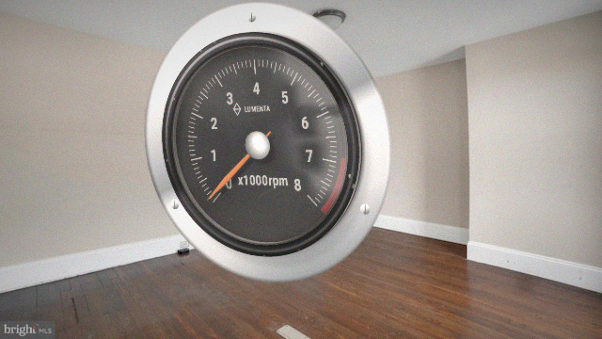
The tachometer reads 100
